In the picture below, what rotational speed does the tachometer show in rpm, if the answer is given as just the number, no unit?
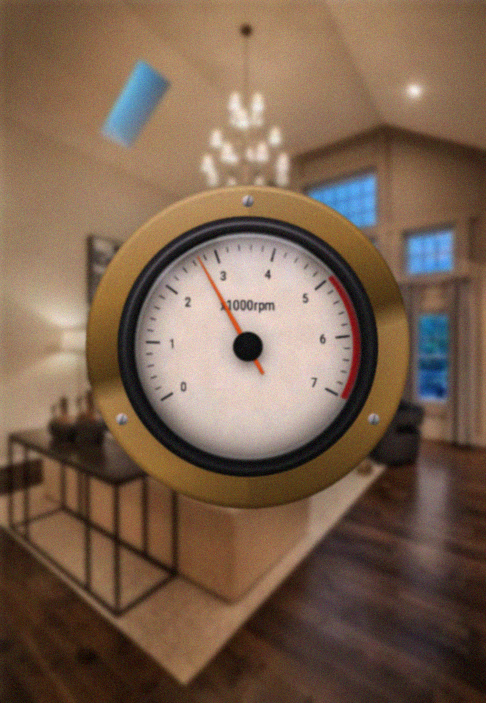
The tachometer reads 2700
